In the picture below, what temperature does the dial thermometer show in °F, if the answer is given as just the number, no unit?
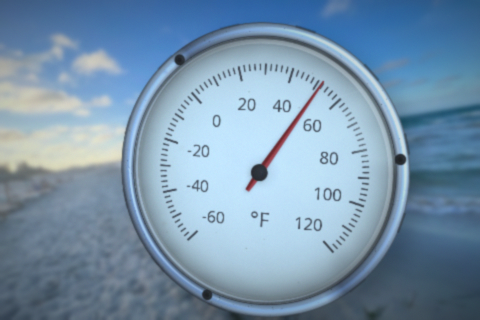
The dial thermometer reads 52
